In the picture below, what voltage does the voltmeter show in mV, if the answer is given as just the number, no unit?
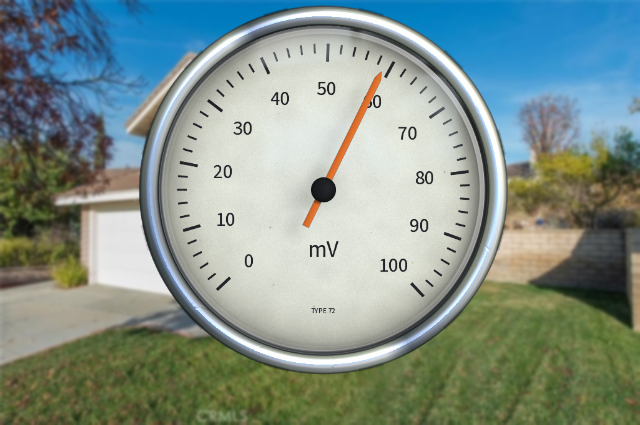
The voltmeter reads 59
